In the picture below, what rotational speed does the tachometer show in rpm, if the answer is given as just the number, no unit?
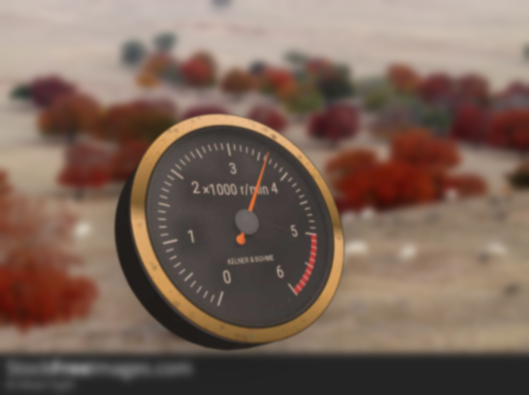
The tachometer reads 3600
